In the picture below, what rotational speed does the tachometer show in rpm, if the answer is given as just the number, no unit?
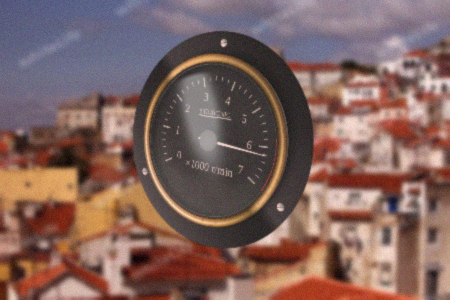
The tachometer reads 6200
